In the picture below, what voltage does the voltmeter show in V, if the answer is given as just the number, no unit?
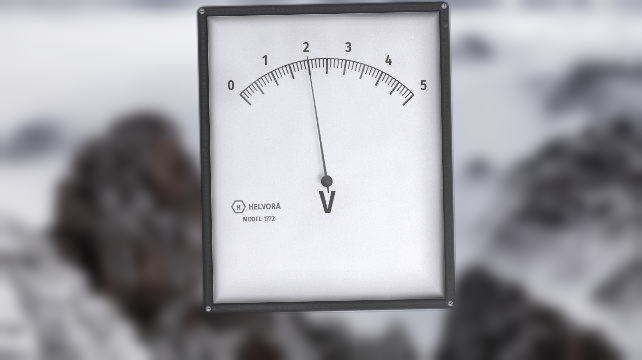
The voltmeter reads 2
